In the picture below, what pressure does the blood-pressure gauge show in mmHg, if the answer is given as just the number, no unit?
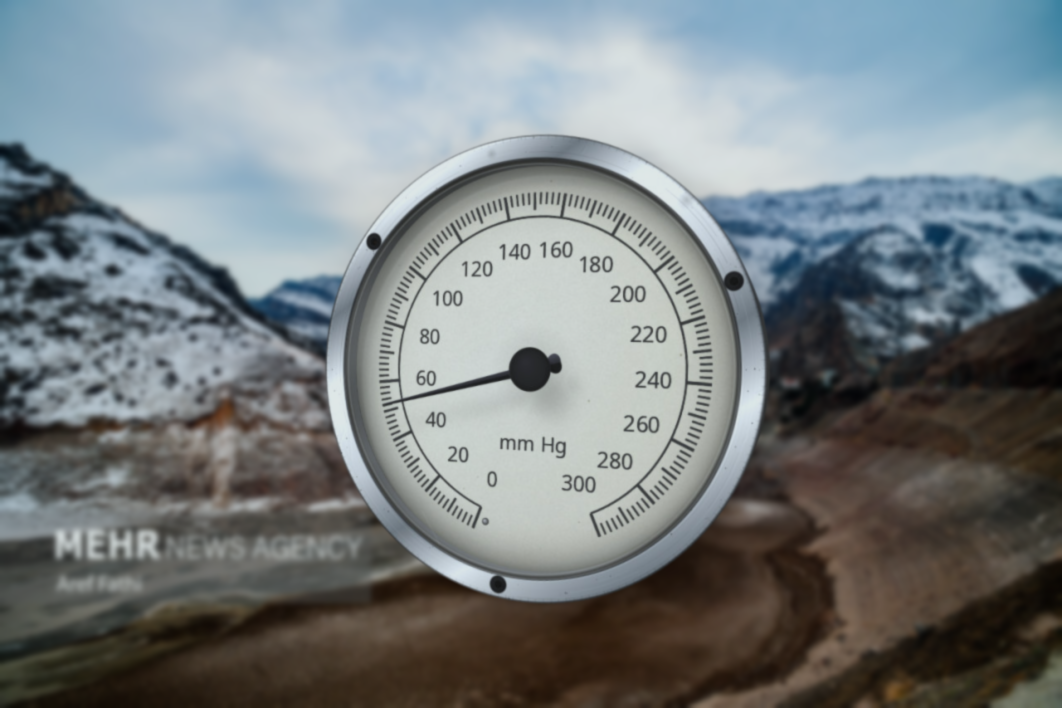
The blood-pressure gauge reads 52
